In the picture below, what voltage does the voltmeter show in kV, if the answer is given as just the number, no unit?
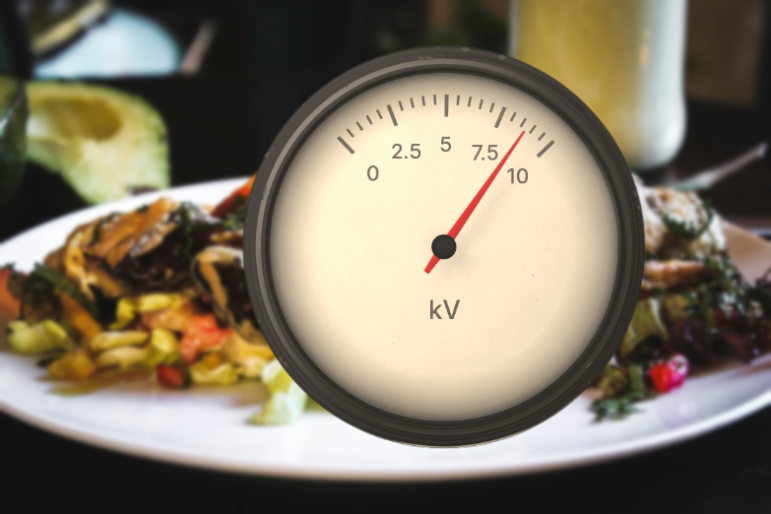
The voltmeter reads 8.75
